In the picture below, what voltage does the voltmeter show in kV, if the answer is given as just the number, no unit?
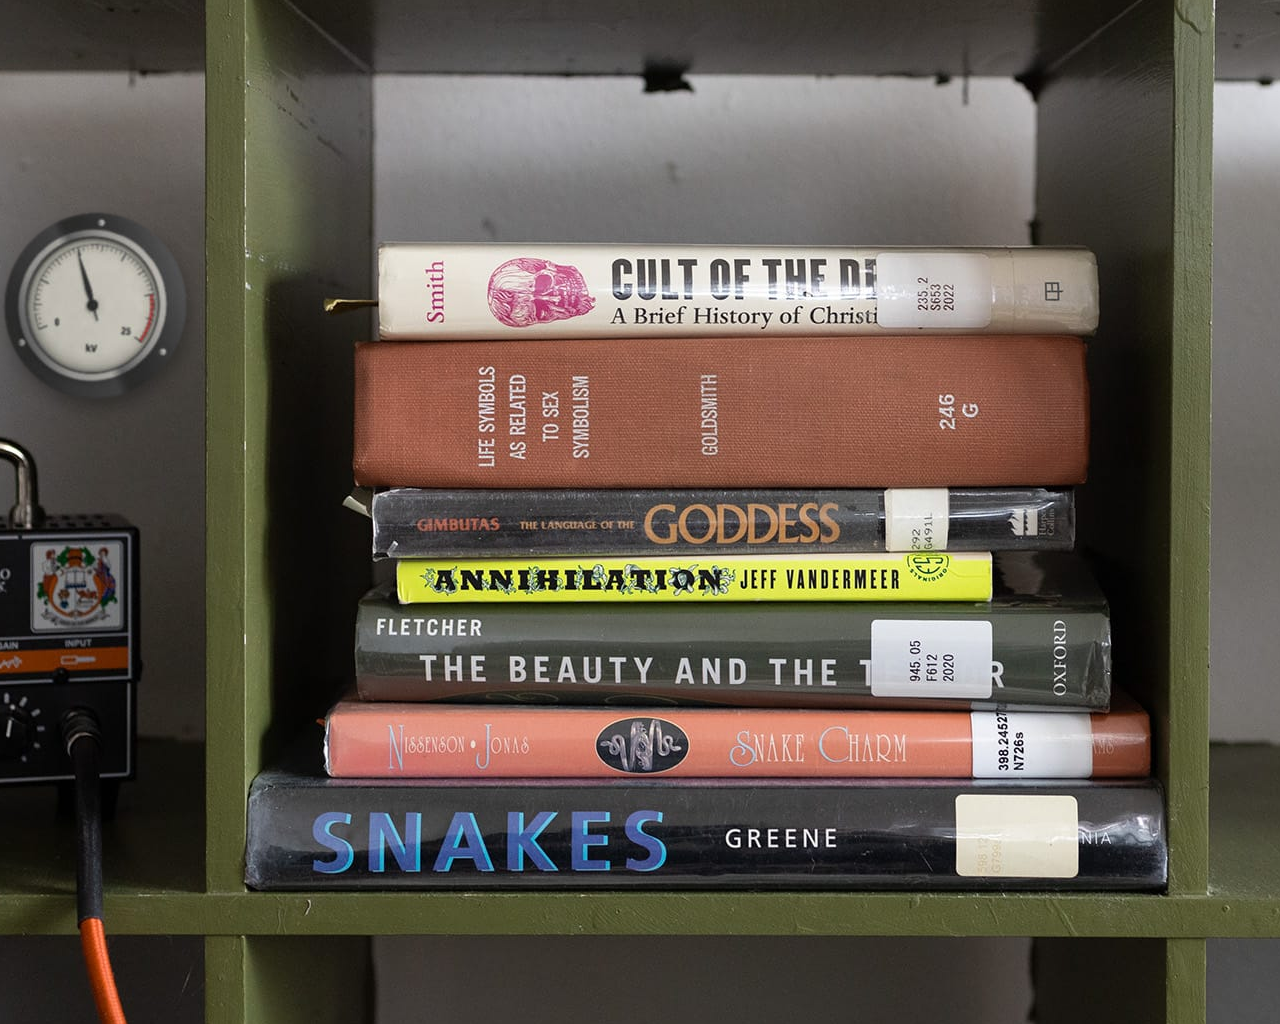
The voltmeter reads 10
